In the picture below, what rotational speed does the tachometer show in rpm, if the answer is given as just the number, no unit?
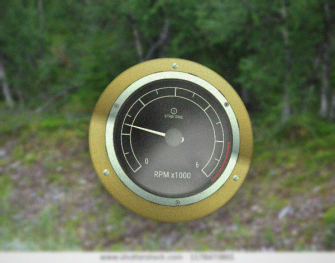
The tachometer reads 1250
